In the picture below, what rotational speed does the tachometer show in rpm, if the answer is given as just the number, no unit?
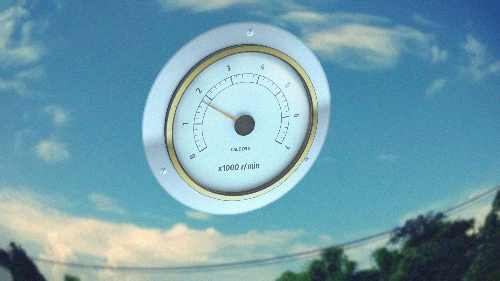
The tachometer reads 1800
